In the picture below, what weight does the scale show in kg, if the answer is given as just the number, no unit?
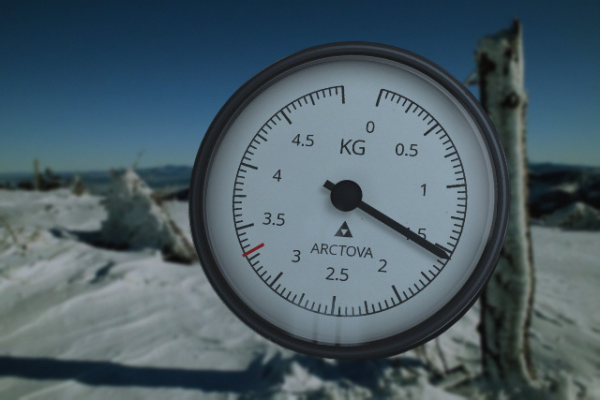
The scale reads 1.55
